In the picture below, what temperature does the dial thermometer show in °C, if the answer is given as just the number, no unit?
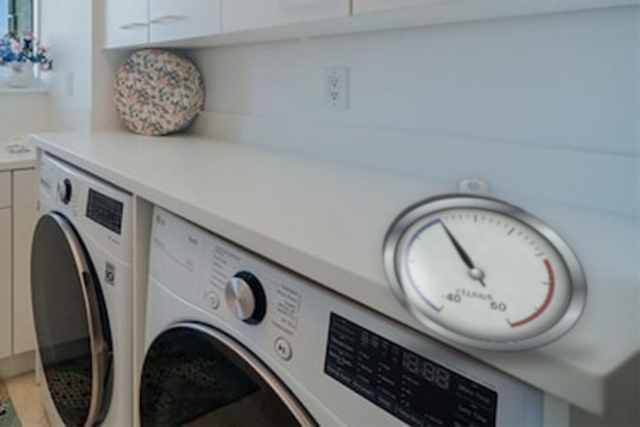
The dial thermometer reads 0
